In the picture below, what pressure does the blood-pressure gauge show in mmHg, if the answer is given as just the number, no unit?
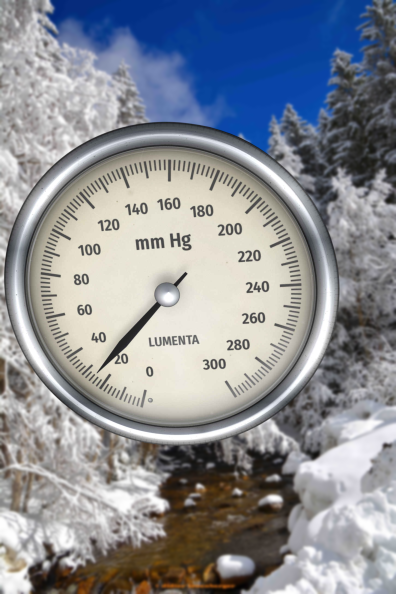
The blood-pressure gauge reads 26
